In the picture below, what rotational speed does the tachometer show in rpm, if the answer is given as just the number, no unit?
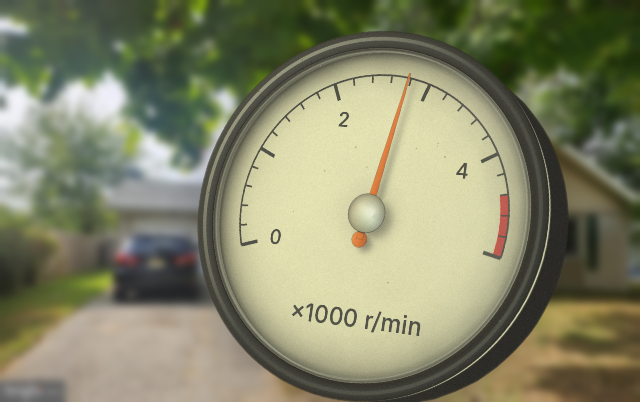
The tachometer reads 2800
